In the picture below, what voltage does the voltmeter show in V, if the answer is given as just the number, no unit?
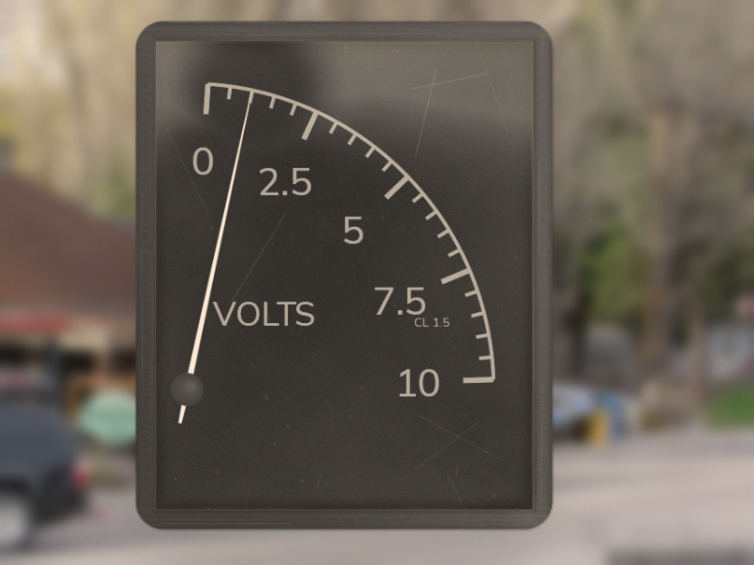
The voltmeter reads 1
